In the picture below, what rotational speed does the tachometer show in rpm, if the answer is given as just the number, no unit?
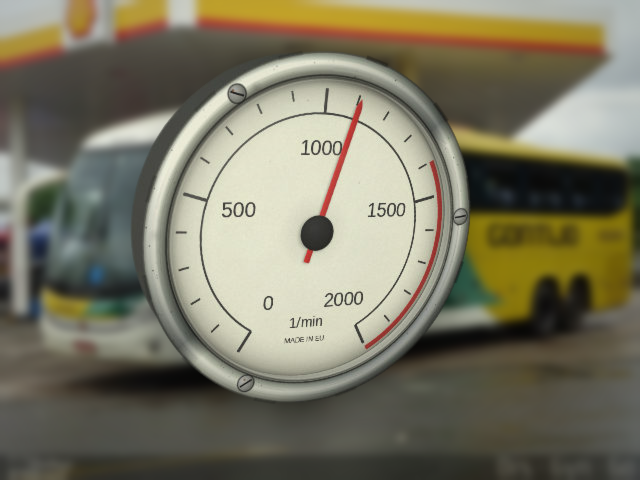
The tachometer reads 1100
